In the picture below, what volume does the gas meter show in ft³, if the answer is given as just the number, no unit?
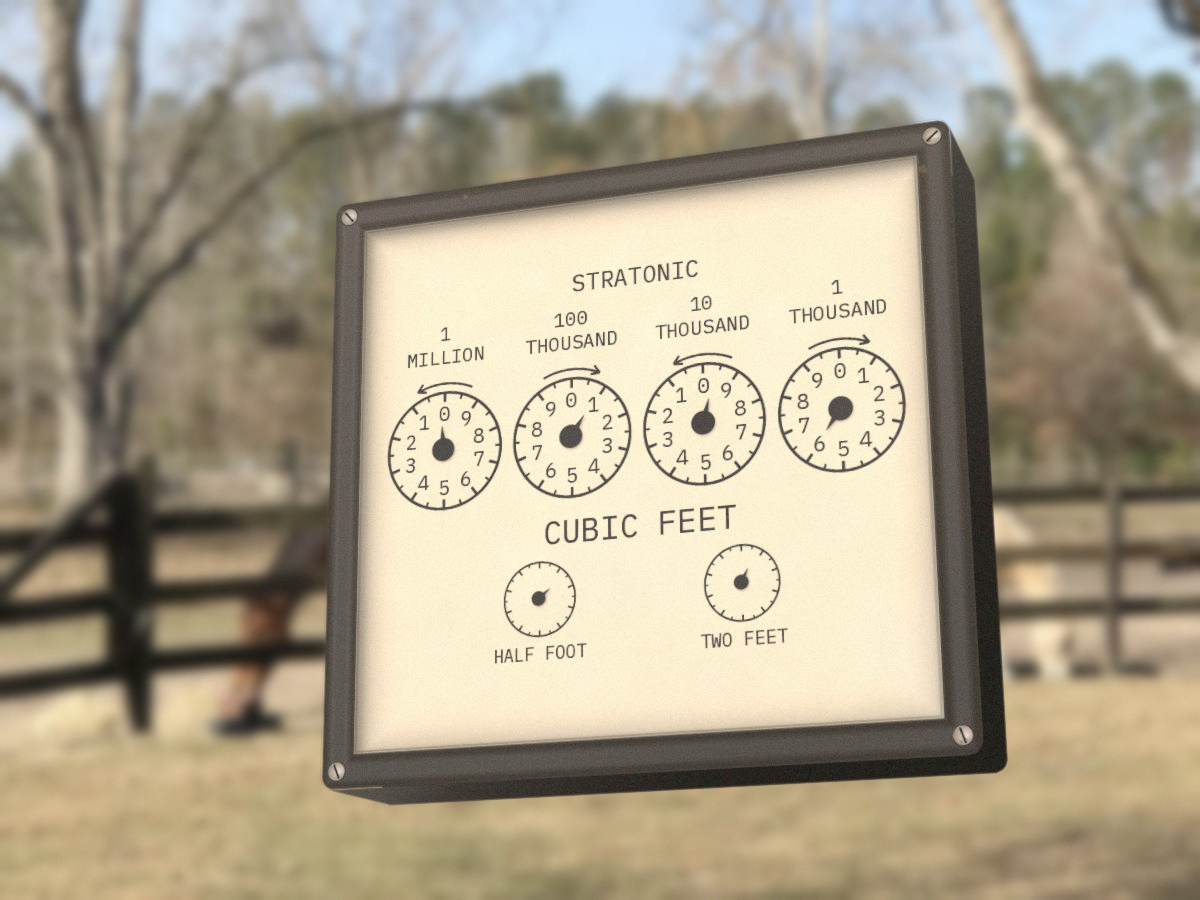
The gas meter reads 9600
